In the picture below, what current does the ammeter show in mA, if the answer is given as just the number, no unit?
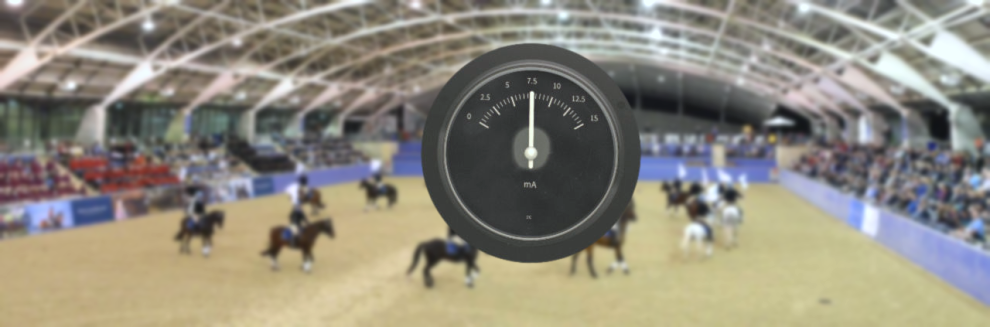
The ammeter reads 7.5
